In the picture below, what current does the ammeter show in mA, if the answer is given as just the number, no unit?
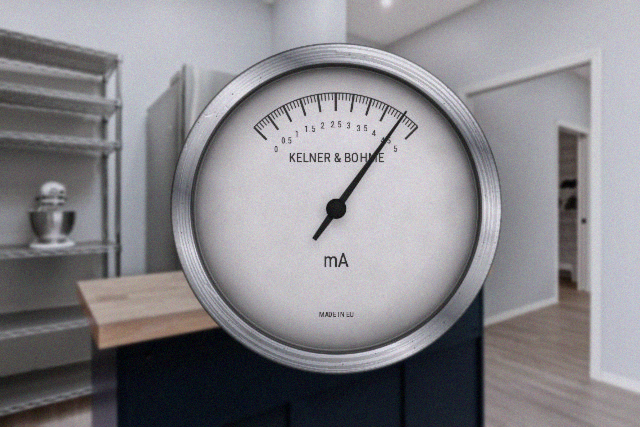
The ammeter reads 4.5
